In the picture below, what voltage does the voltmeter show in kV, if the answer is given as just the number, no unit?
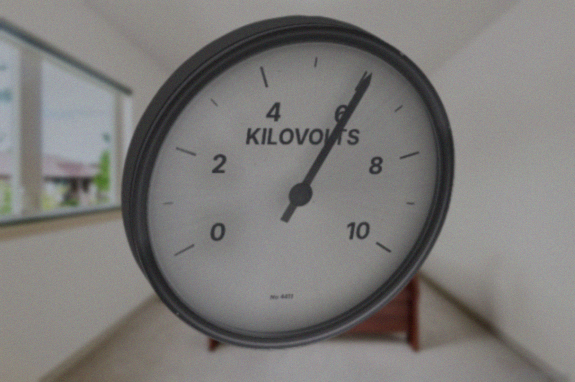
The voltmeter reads 6
